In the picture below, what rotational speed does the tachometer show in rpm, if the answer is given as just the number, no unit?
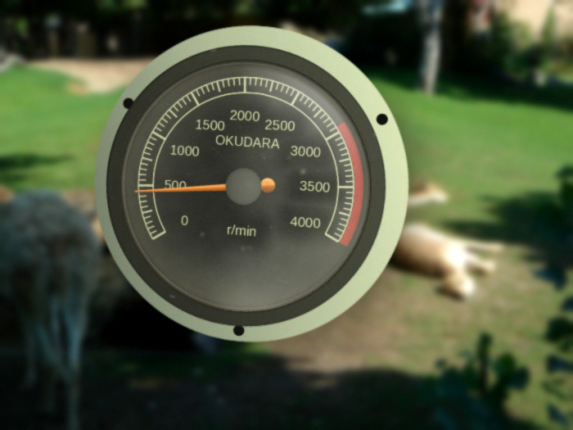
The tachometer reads 450
